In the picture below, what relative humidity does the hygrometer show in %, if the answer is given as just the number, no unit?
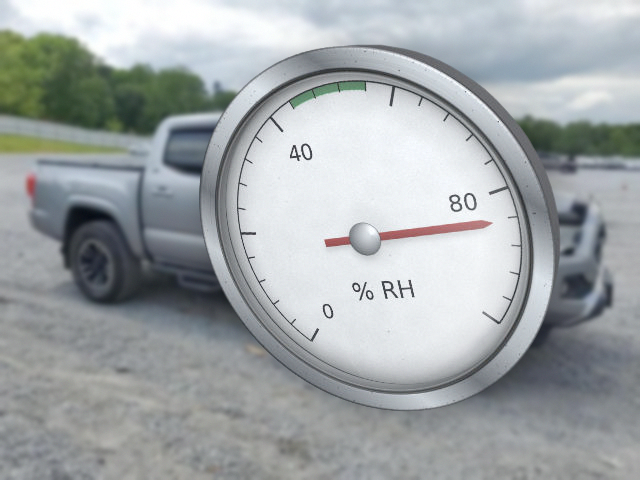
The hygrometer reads 84
